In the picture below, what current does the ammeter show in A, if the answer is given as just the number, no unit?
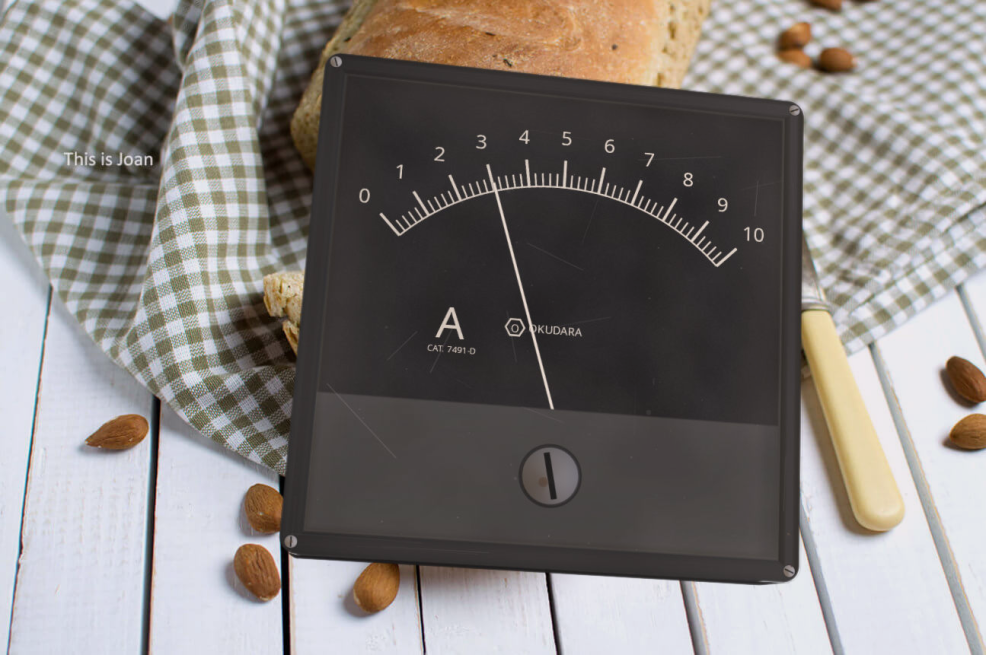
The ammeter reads 3
